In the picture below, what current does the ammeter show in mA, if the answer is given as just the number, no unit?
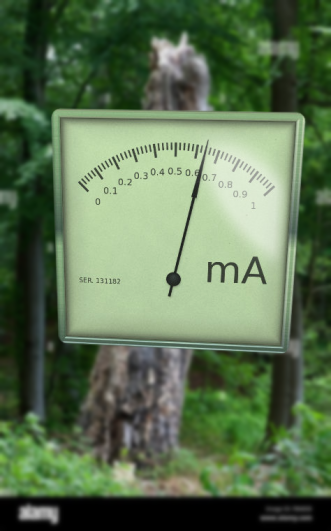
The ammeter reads 0.64
